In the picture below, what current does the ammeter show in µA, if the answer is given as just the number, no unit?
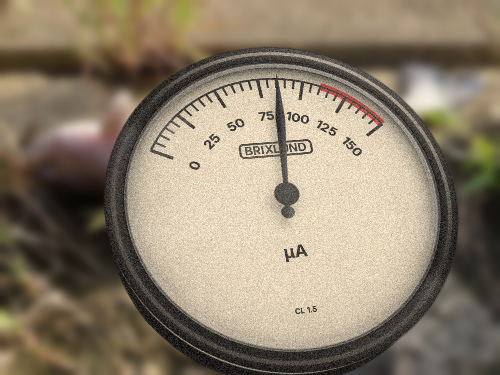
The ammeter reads 85
